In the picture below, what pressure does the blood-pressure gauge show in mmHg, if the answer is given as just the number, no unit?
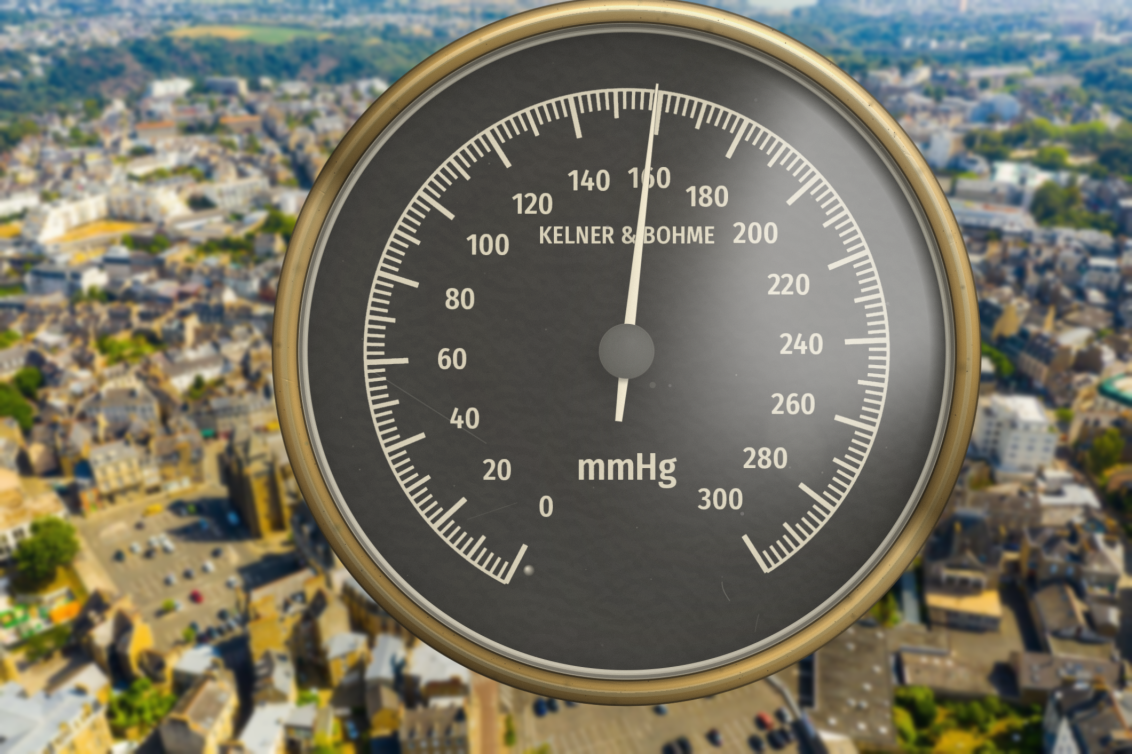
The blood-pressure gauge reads 159
